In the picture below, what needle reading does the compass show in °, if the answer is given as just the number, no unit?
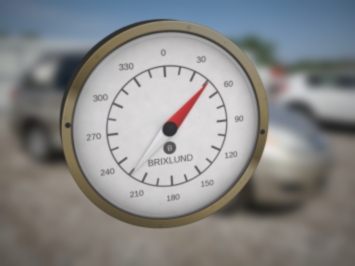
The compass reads 45
